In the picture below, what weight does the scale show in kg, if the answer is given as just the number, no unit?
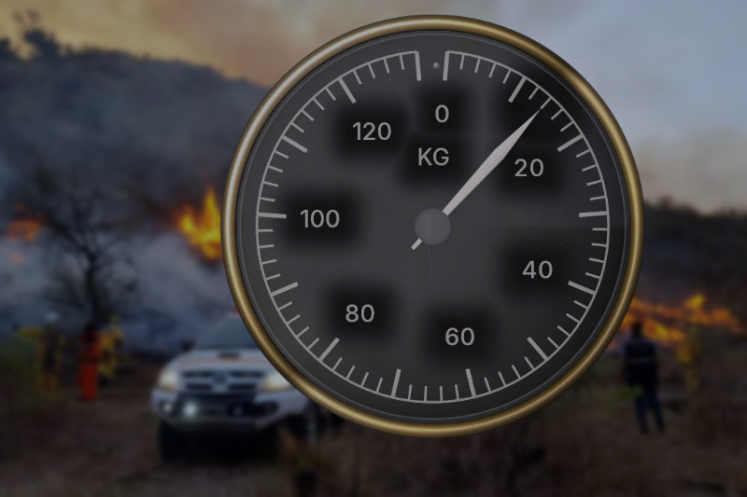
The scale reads 14
